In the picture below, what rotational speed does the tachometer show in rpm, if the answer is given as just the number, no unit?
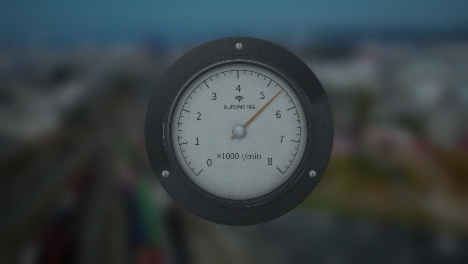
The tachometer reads 5400
